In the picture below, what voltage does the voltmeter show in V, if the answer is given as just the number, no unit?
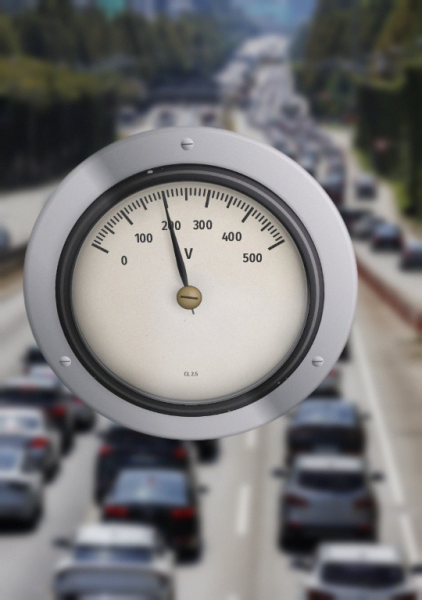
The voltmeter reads 200
